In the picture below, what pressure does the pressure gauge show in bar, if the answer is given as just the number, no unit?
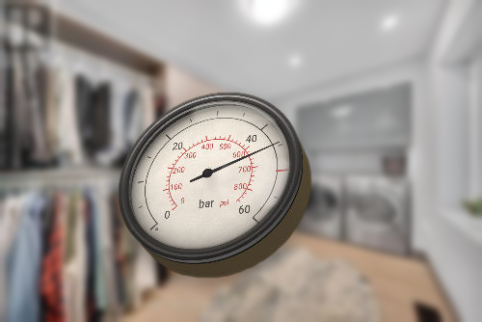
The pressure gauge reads 45
